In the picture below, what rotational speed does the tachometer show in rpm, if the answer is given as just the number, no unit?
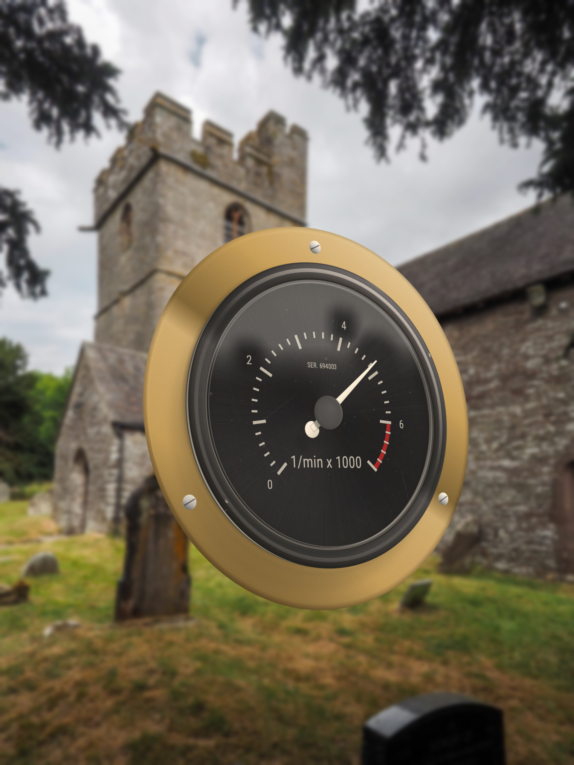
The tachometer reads 4800
